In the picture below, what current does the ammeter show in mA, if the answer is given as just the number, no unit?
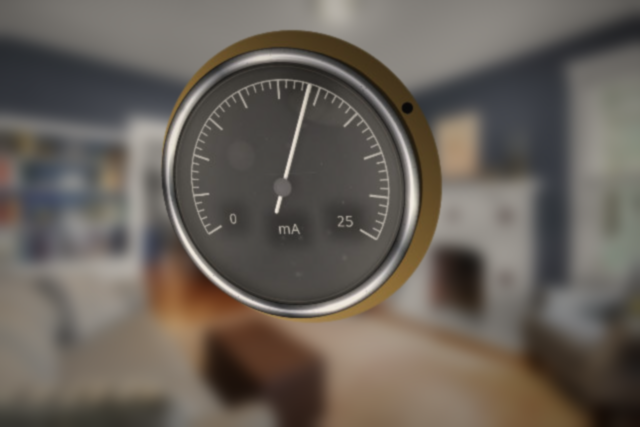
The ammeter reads 14.5
